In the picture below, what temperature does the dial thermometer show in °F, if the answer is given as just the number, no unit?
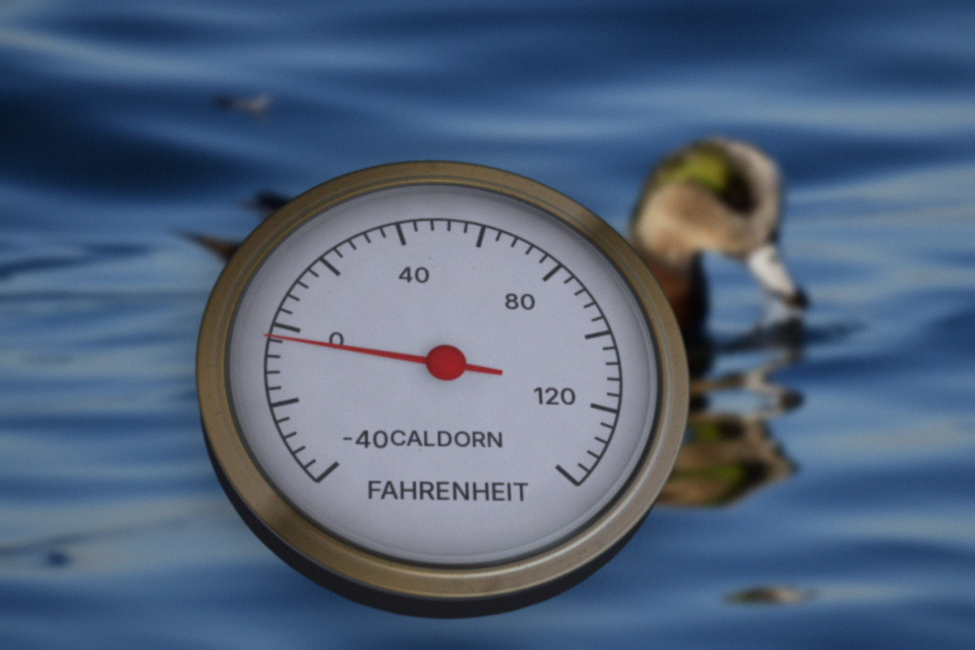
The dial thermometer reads -4
